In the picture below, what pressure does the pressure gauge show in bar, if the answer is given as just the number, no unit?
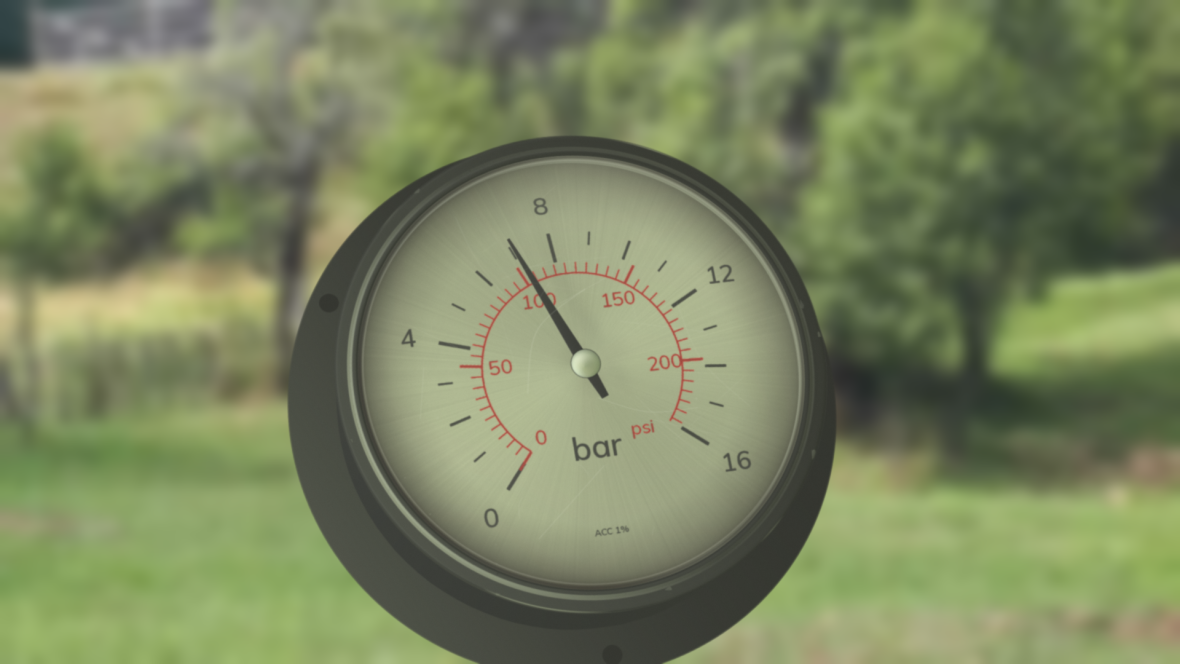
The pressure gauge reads 7
